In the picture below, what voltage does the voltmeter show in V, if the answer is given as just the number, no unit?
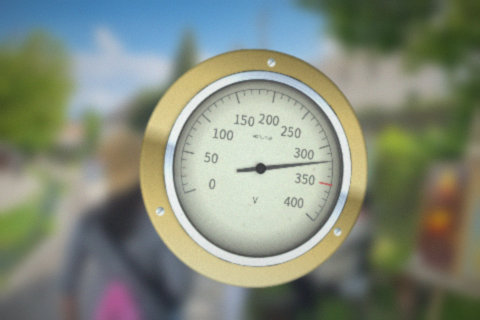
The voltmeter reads 320
